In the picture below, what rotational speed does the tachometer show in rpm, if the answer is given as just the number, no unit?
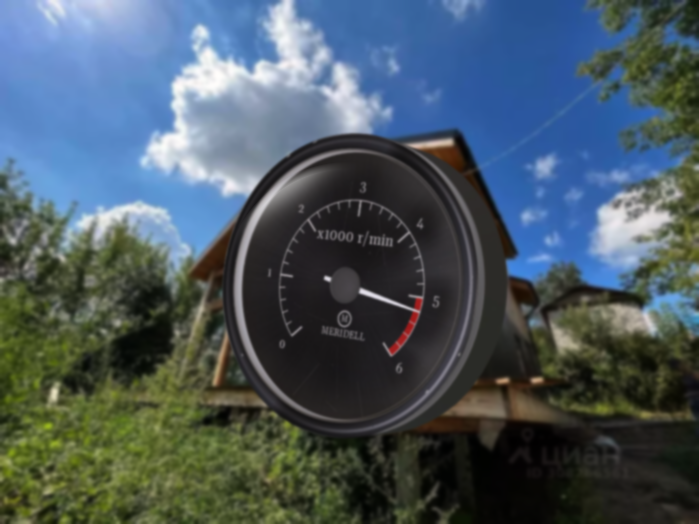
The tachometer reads 5200
